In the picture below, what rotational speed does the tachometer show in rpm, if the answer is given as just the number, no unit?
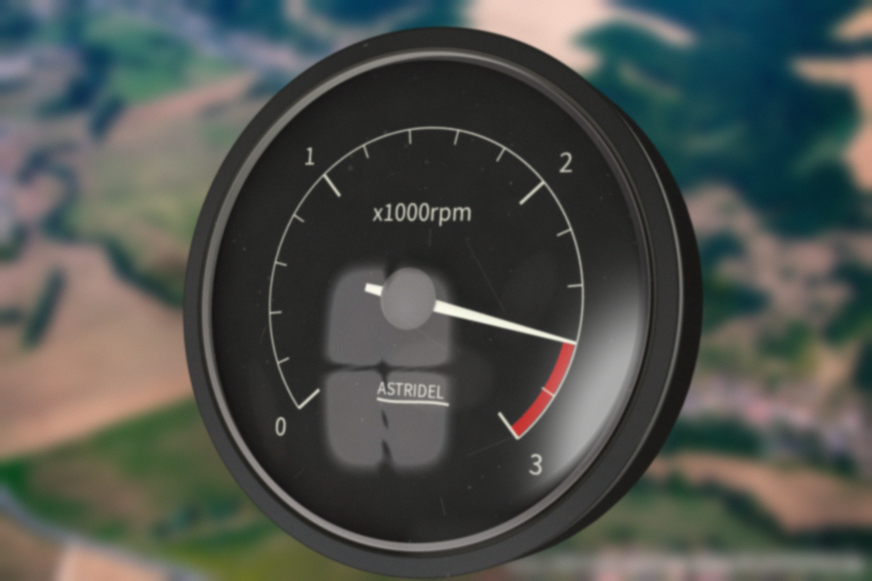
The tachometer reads 2600
